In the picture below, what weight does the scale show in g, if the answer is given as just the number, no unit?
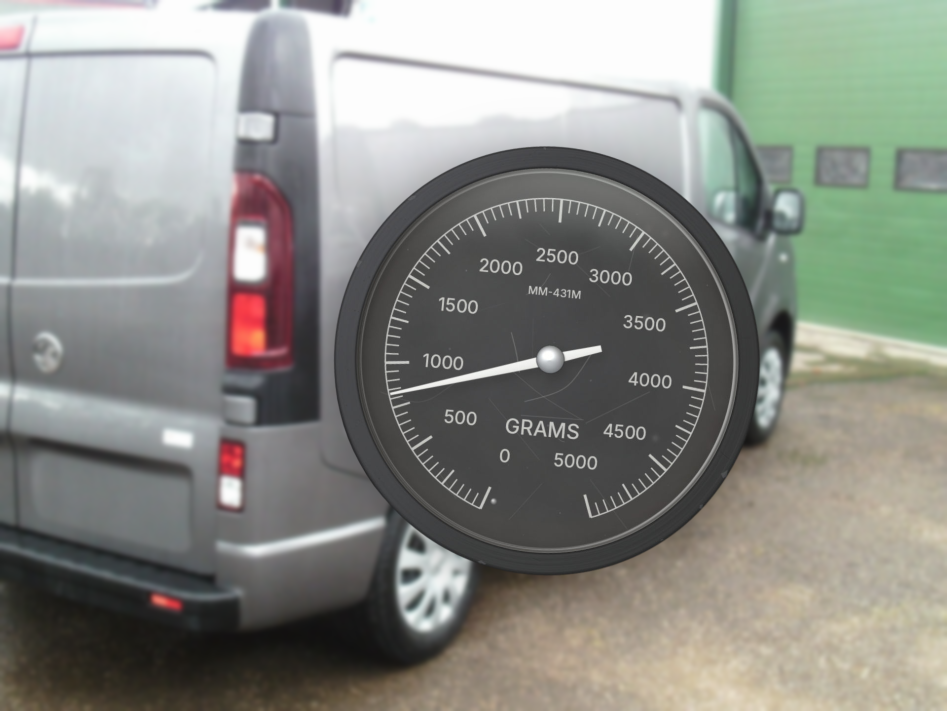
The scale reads 825
